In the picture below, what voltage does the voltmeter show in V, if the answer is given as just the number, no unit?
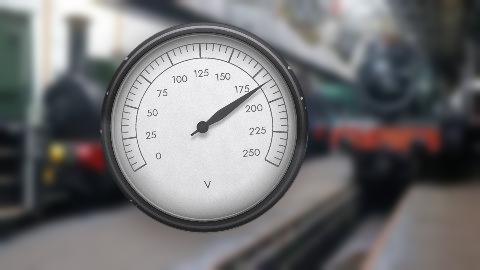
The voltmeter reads 185
